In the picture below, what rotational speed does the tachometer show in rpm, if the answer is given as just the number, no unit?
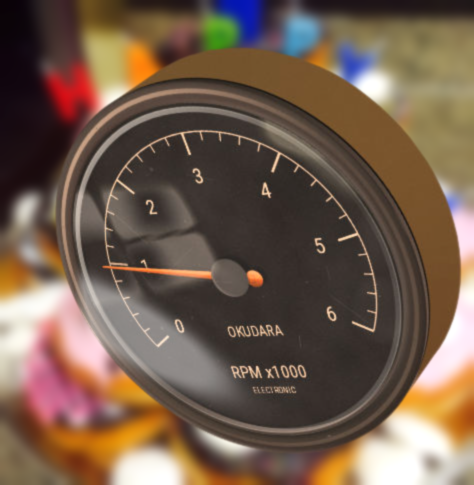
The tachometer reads 1000
